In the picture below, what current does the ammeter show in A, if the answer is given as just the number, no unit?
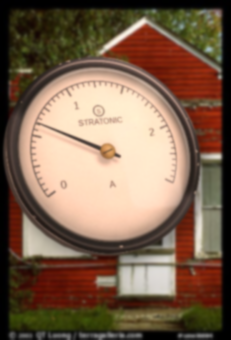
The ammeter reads 0.6
